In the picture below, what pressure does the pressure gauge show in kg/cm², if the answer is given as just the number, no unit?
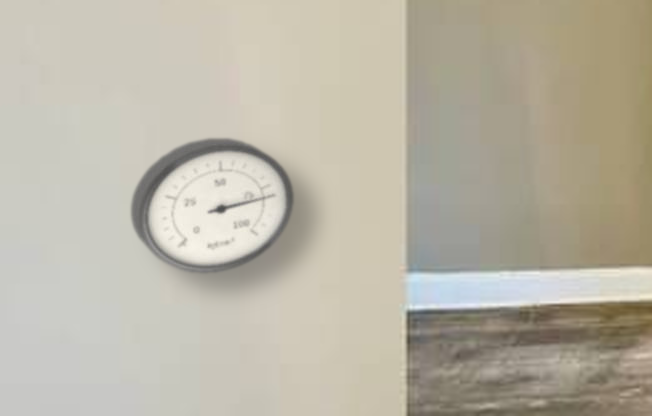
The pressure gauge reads 80
